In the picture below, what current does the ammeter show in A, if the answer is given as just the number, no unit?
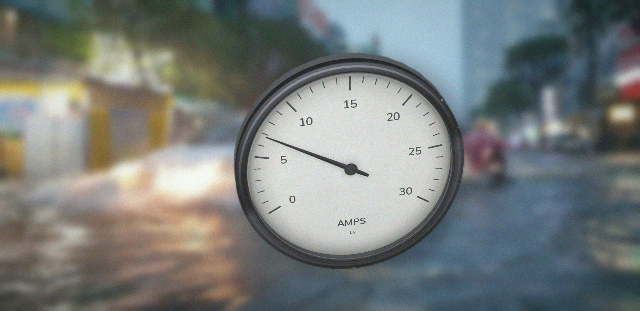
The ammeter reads 7
